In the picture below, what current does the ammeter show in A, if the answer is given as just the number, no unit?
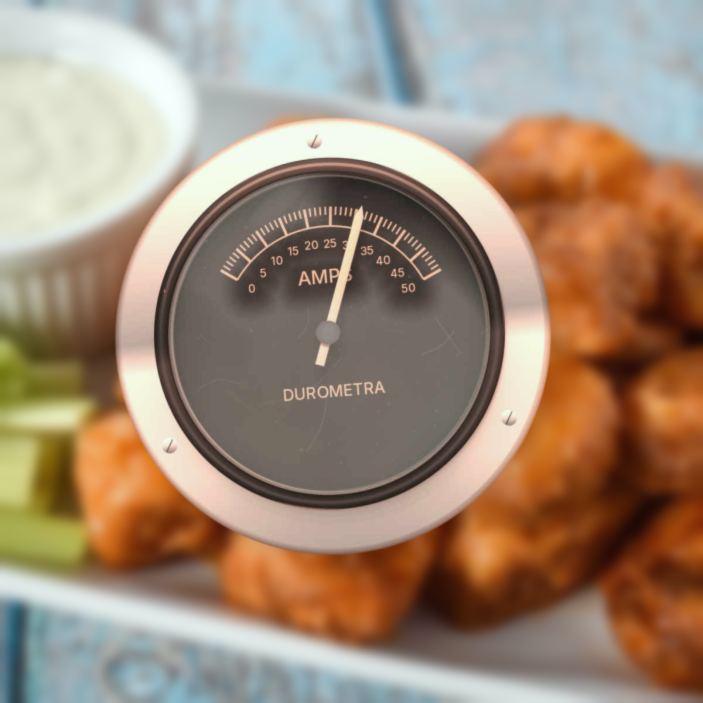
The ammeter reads 31
